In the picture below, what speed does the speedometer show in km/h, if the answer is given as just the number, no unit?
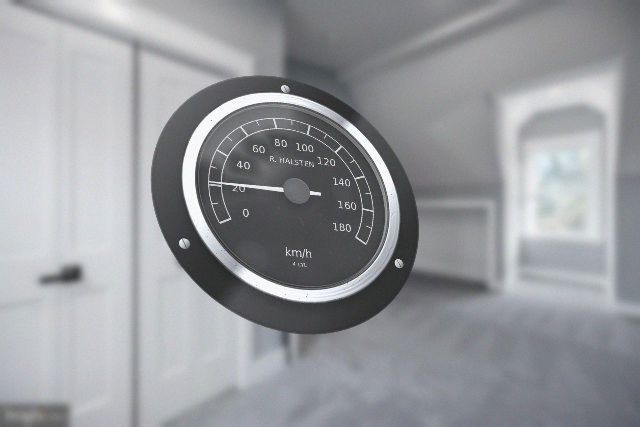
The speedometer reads 20
